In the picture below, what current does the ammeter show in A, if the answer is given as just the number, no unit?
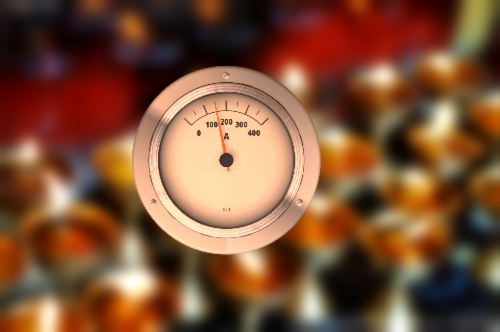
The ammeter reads 150
